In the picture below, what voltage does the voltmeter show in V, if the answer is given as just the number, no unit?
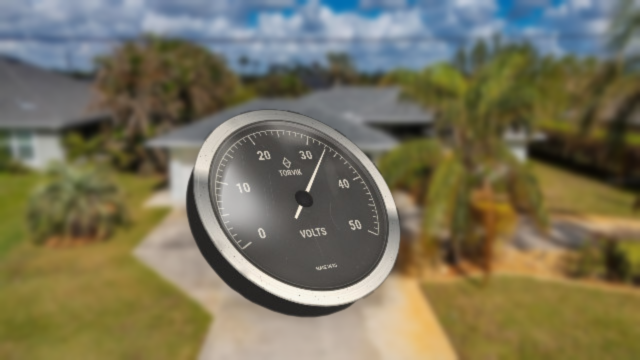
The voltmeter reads 33
